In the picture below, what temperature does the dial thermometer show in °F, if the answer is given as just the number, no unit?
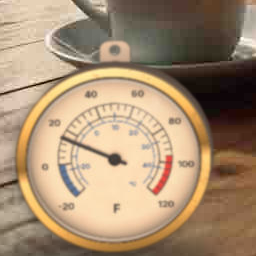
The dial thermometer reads 16
